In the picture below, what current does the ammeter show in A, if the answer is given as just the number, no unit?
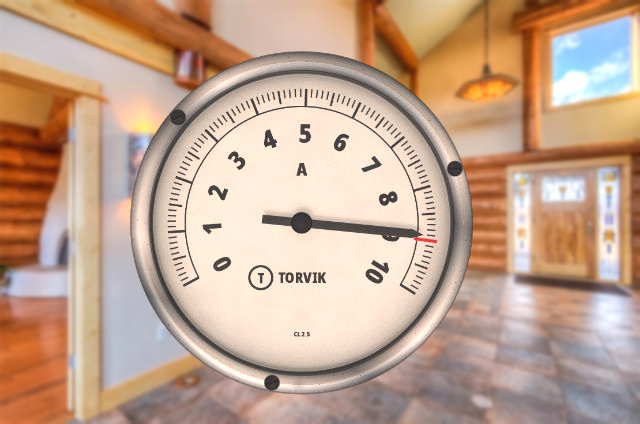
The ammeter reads 8.9
